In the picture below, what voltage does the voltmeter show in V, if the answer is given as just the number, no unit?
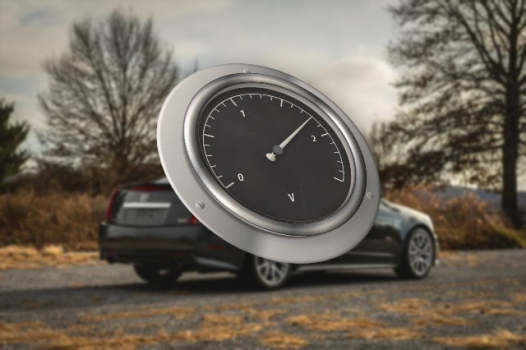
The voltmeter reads 1.8
